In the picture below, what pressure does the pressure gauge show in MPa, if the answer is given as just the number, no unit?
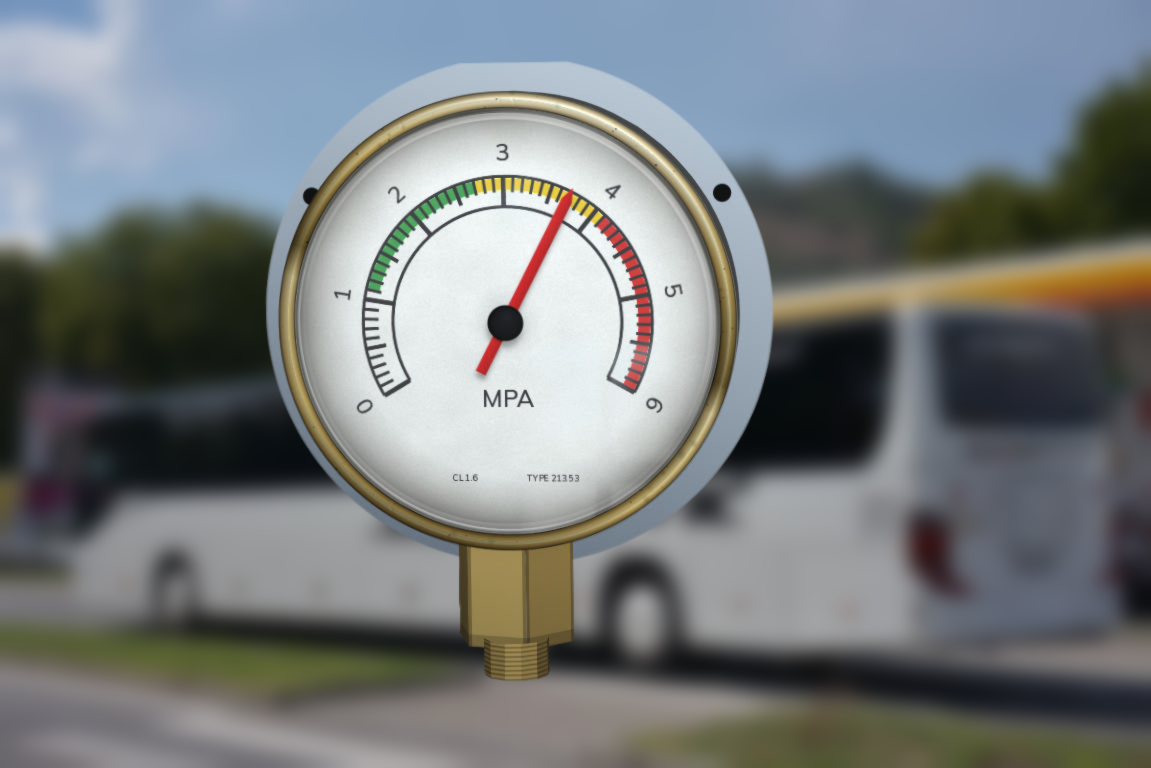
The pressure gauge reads 3.7
